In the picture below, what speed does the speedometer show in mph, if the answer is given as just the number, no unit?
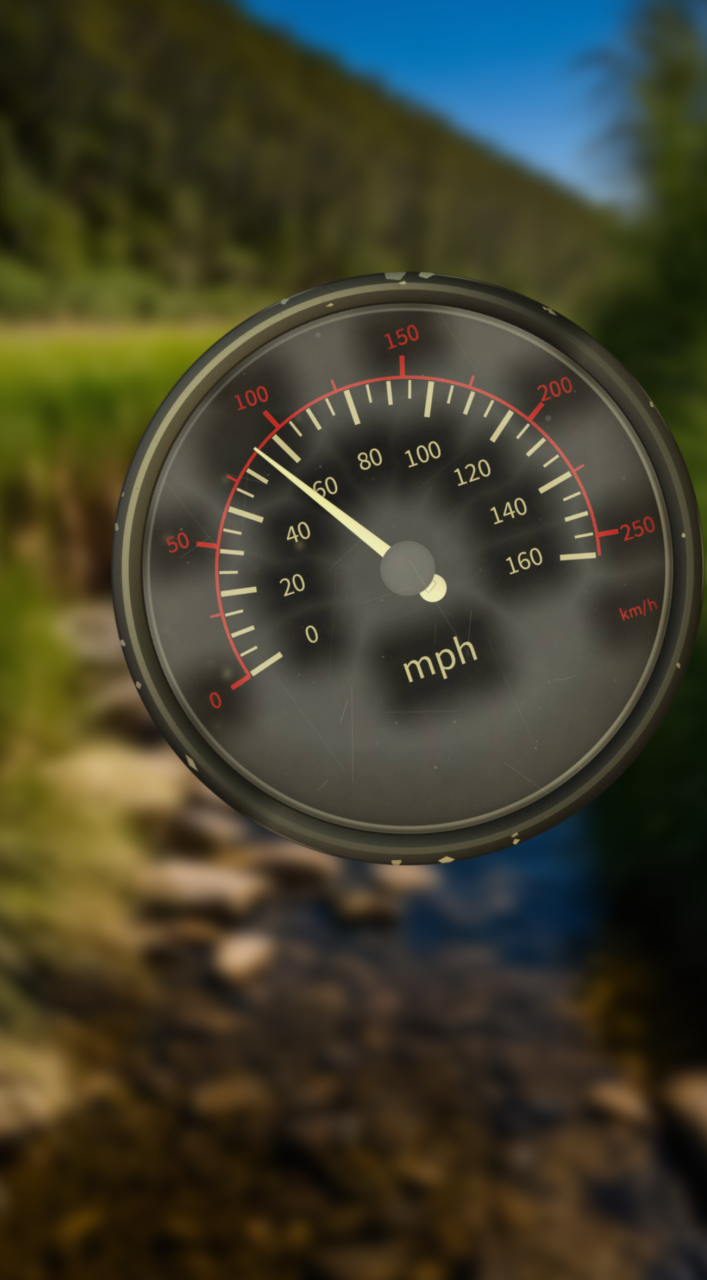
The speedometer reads 55
